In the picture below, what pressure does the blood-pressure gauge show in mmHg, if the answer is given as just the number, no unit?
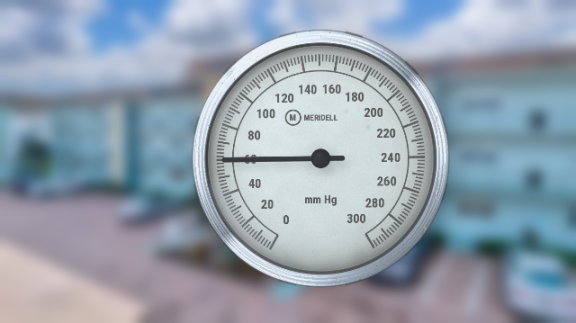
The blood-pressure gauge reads 60
